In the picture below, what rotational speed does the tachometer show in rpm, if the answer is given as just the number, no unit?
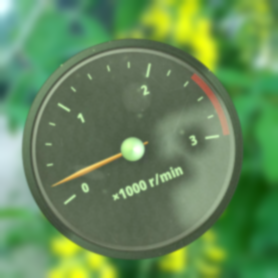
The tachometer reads 200
